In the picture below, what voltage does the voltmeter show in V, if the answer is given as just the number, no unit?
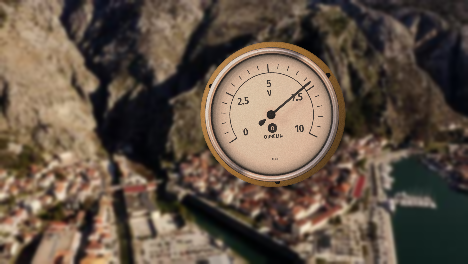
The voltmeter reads 7.25
